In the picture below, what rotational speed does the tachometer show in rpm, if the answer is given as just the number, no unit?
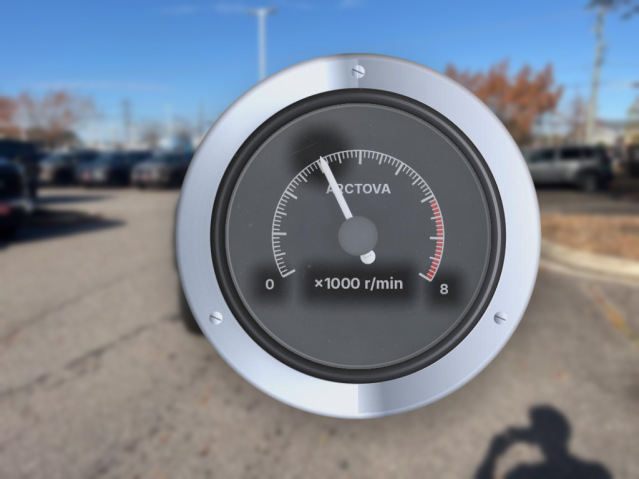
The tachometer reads 3100
